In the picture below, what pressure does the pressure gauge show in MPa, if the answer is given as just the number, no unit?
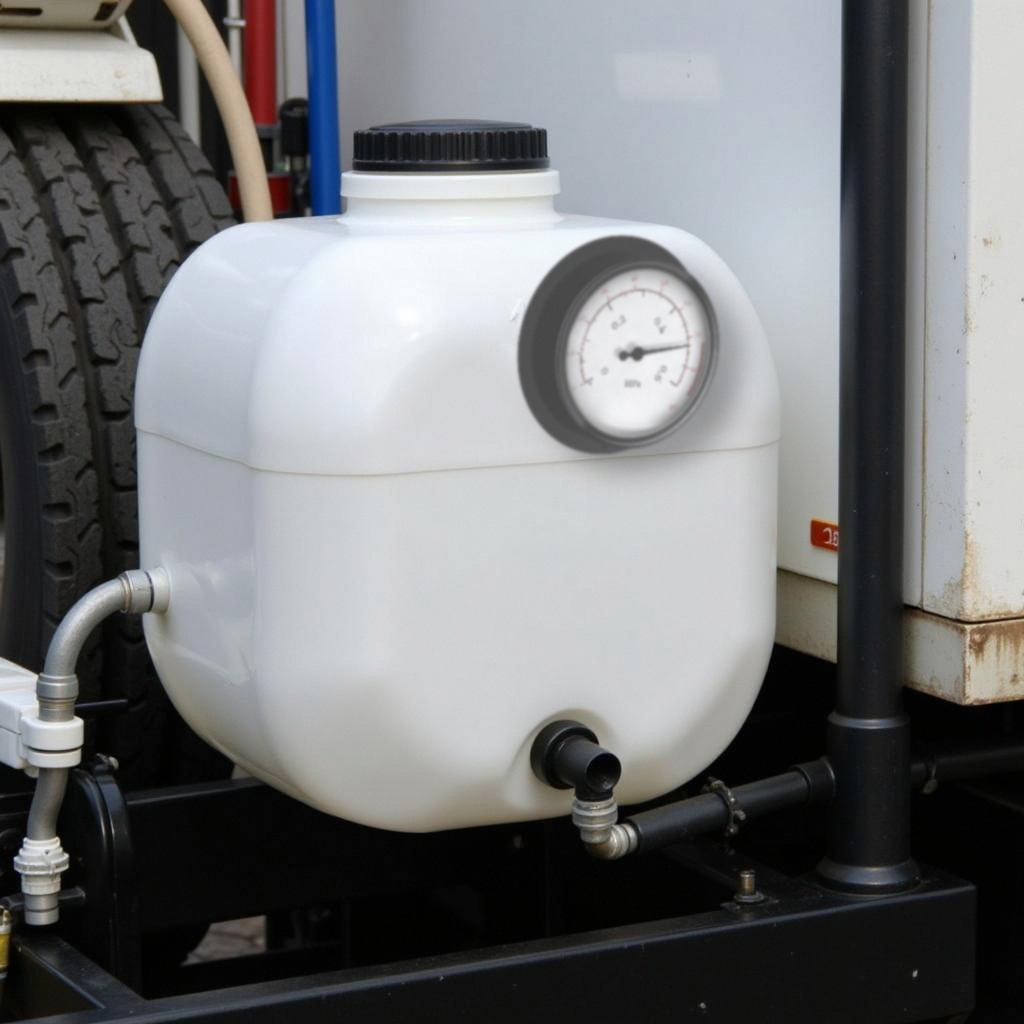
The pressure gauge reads 0.5
